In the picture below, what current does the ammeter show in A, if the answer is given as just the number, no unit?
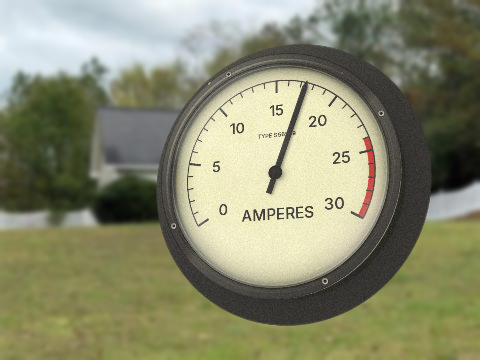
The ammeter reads 17.5
